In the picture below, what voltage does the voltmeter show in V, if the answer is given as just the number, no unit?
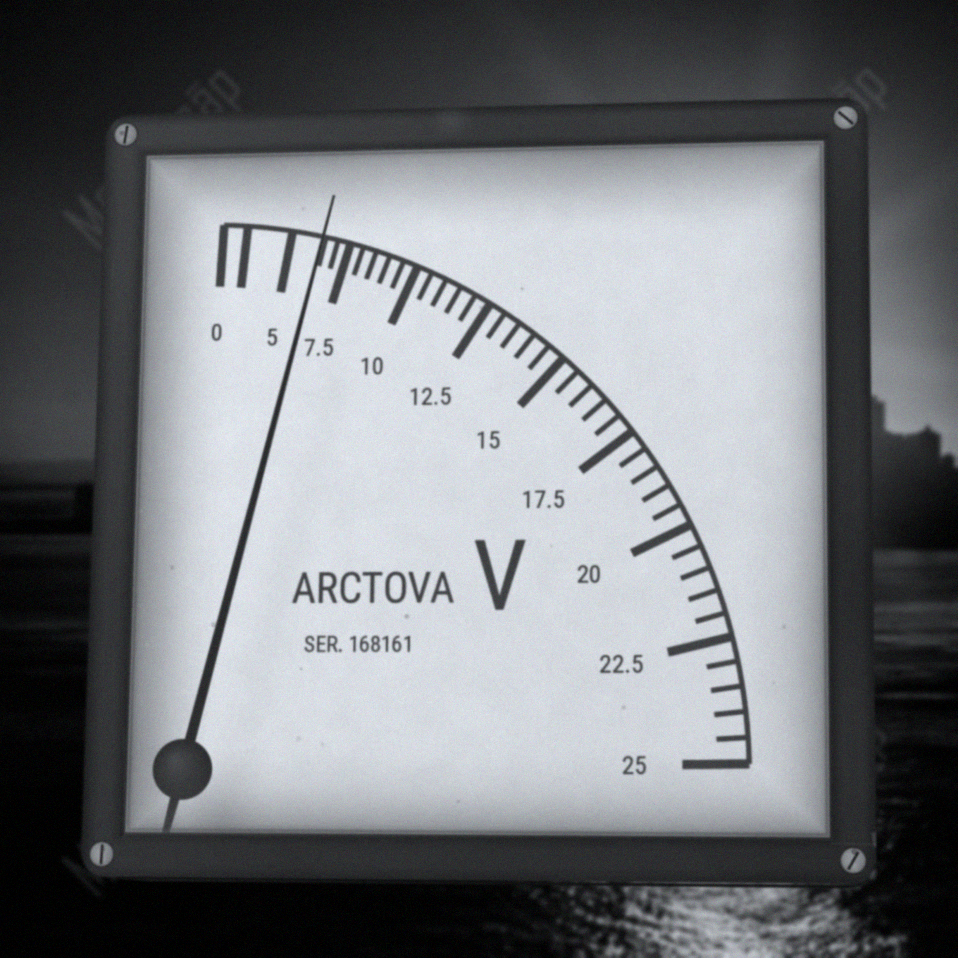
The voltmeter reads 6.5
